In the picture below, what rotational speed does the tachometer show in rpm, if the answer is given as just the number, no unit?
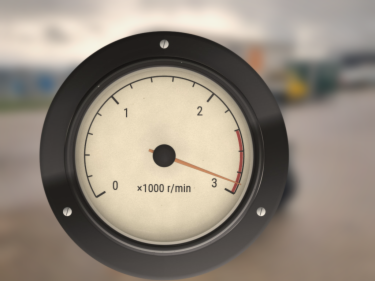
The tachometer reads 2900
